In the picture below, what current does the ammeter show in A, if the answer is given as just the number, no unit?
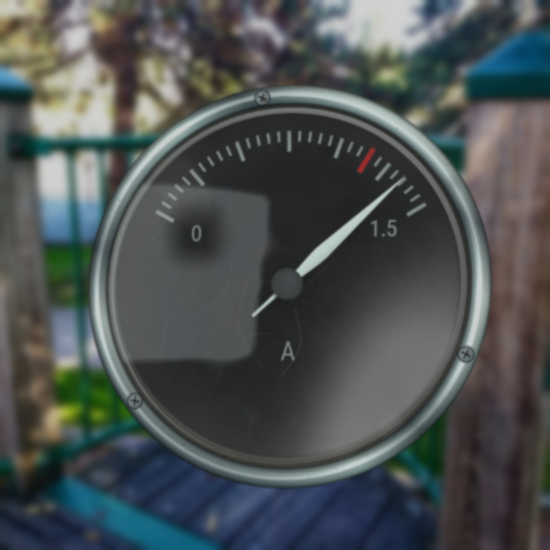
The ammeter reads 1.35
